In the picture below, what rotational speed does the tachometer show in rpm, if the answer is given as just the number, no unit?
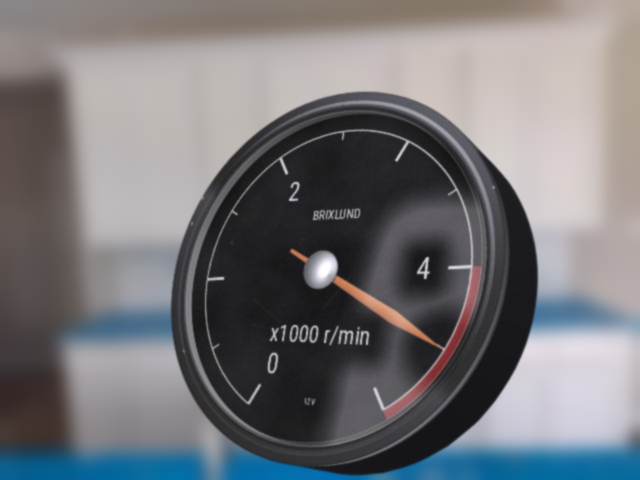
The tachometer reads 4500
